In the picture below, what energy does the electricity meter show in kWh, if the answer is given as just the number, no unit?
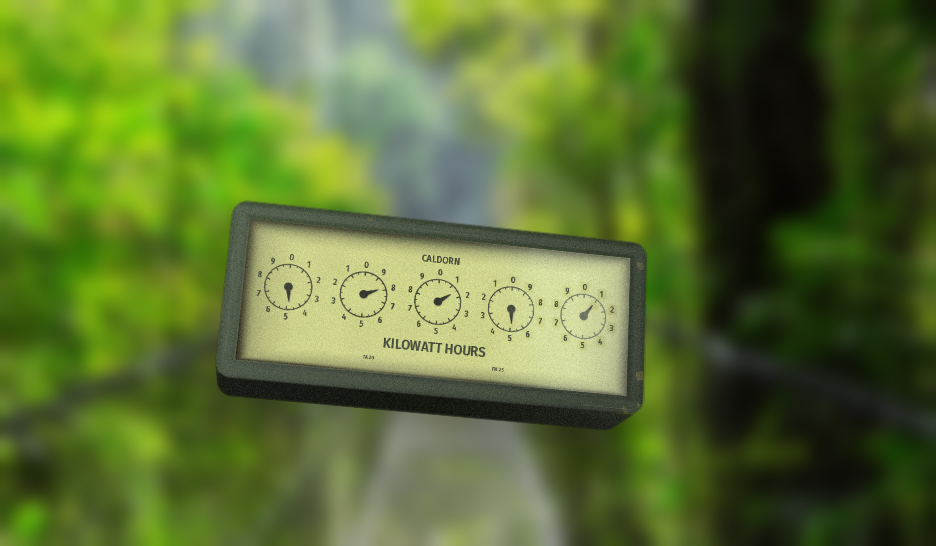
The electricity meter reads 48151
